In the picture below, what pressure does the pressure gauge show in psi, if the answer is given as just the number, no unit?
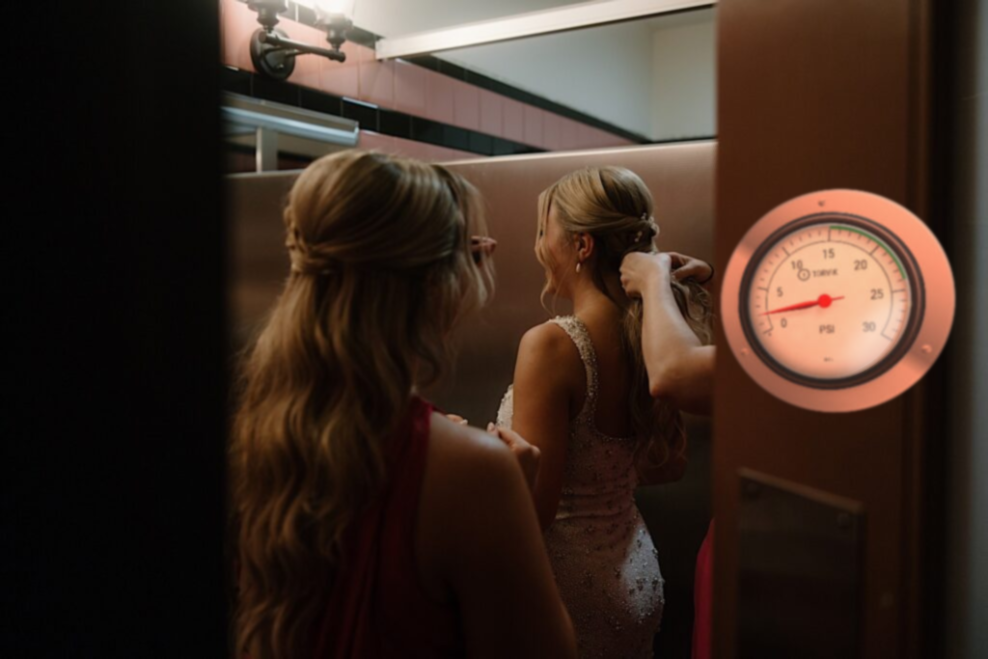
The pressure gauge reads 2
